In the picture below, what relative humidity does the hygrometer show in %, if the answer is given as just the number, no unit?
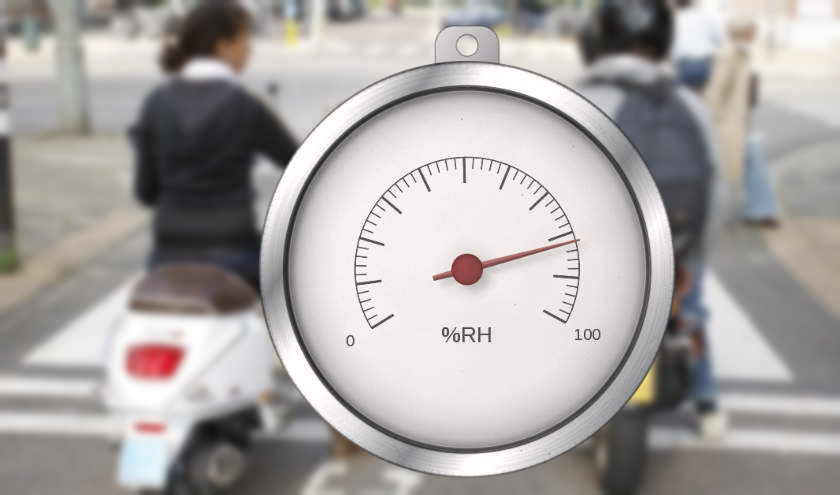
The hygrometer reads 82
